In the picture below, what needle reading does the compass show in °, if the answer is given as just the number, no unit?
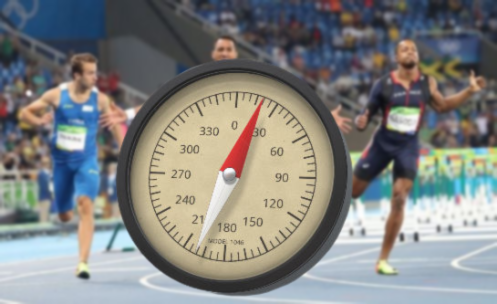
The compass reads 20
